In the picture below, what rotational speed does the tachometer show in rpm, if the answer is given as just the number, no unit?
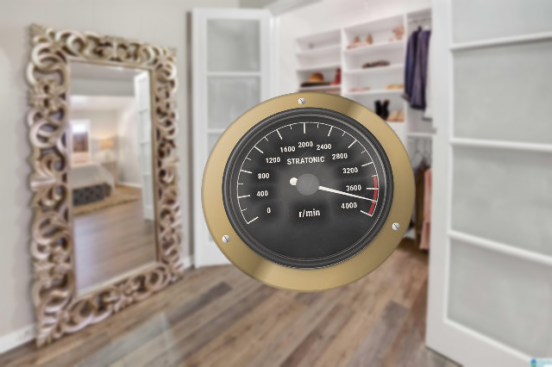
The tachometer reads 3800
